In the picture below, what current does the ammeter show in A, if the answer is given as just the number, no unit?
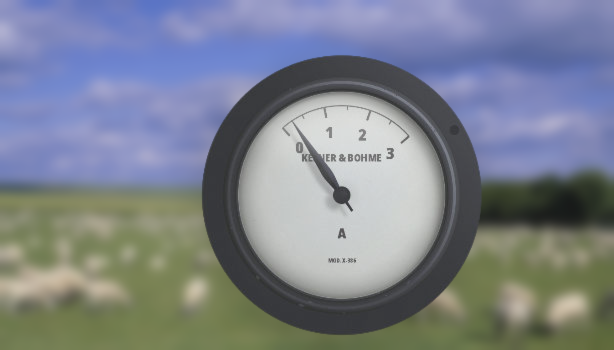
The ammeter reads 0.25
